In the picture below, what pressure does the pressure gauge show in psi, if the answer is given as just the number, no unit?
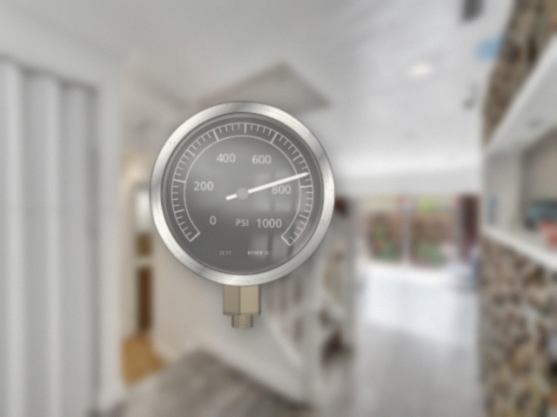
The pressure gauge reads 760
